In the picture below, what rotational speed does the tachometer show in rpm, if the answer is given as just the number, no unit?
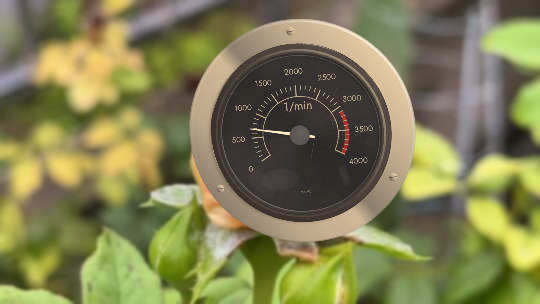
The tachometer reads 700
